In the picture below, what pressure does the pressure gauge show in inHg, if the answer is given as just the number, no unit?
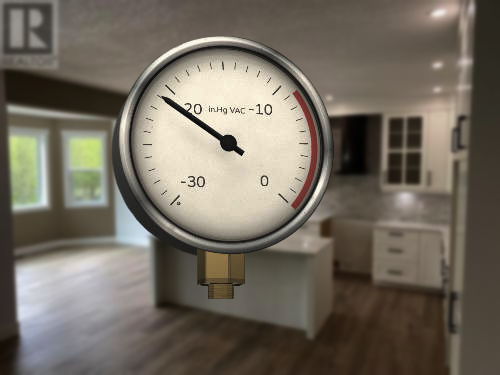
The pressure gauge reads -21
